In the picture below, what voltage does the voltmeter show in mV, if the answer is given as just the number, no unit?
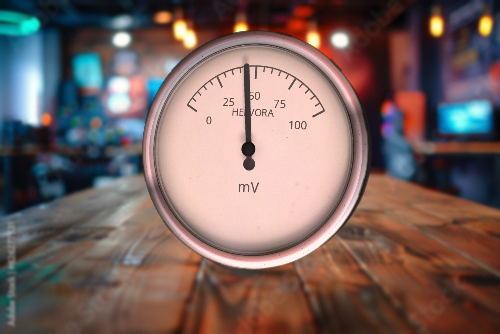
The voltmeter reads 45
